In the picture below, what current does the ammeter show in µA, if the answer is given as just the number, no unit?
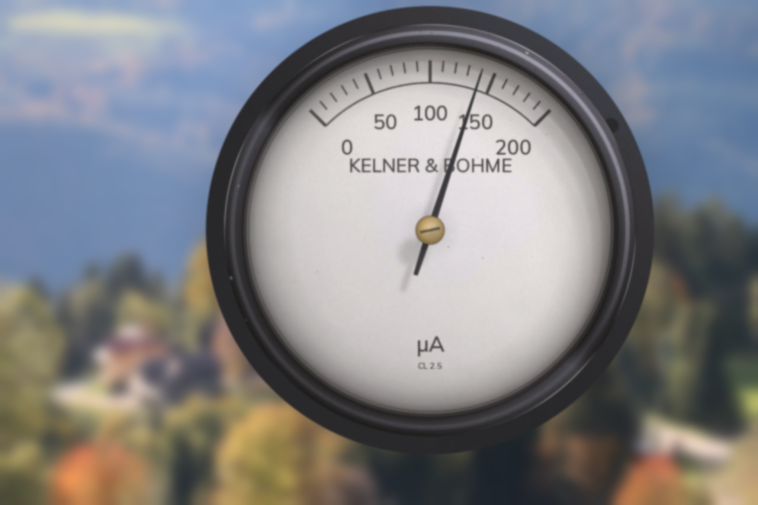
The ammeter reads 140
